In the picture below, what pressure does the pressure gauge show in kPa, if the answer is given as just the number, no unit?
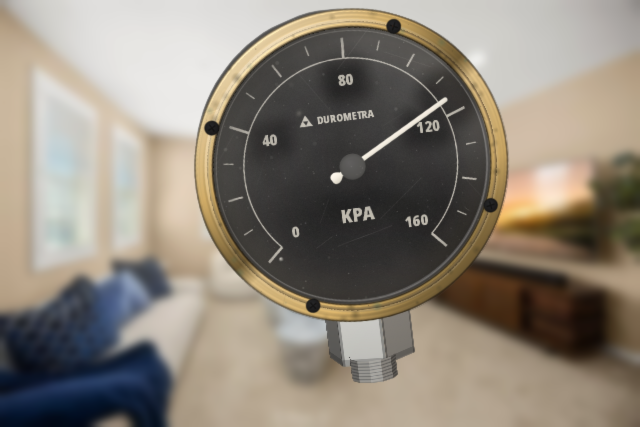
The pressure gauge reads 115
